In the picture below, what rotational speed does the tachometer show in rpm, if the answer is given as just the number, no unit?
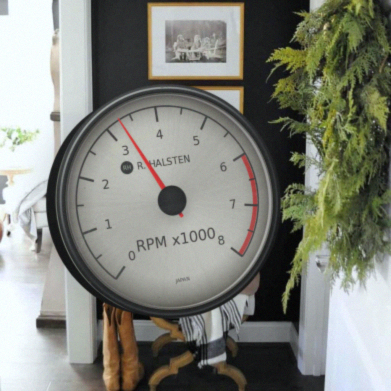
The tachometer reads 3250
